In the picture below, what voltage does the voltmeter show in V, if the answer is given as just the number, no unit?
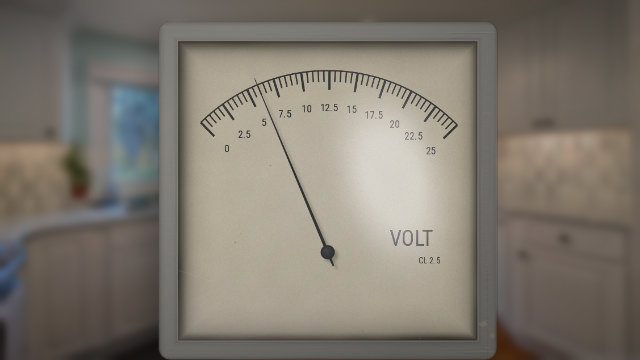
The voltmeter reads 6
